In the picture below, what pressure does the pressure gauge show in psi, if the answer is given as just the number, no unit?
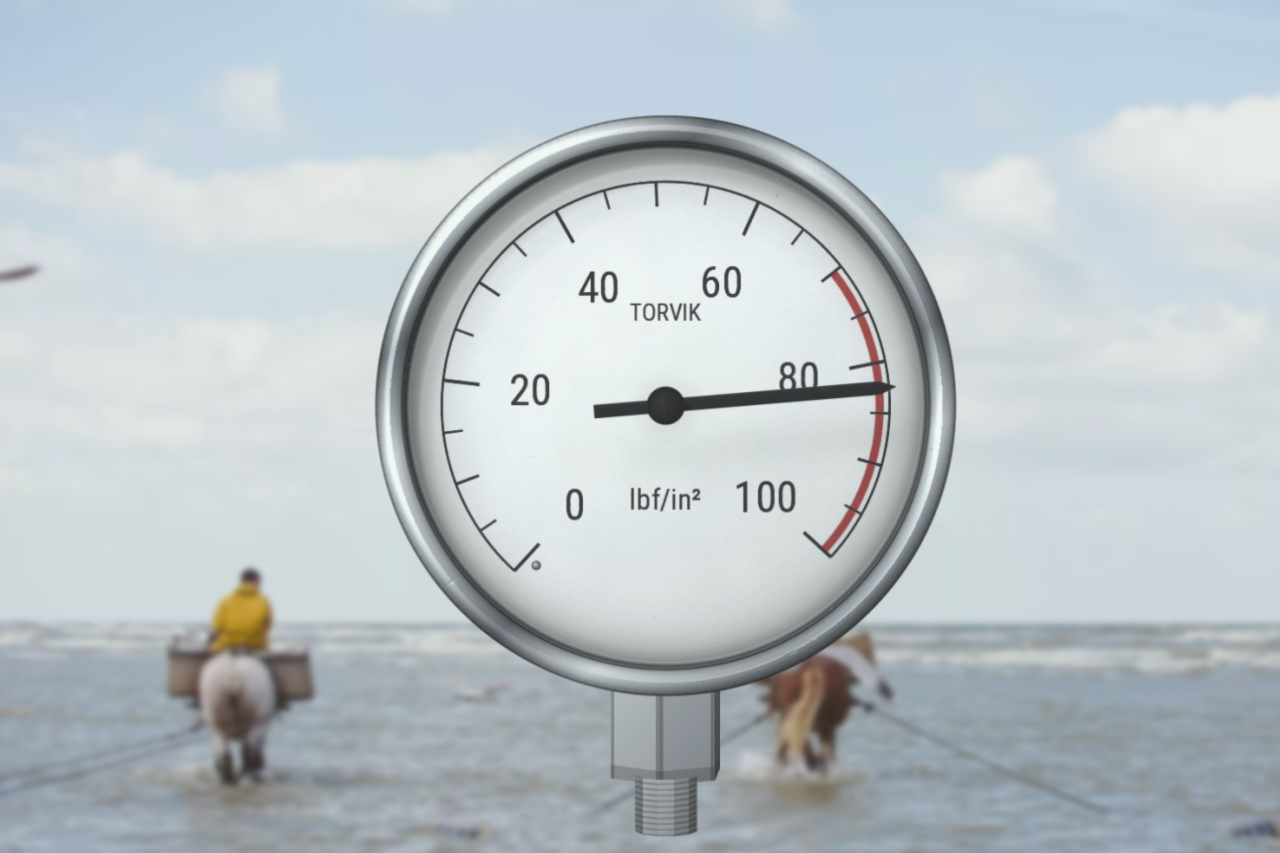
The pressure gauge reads 82.5
